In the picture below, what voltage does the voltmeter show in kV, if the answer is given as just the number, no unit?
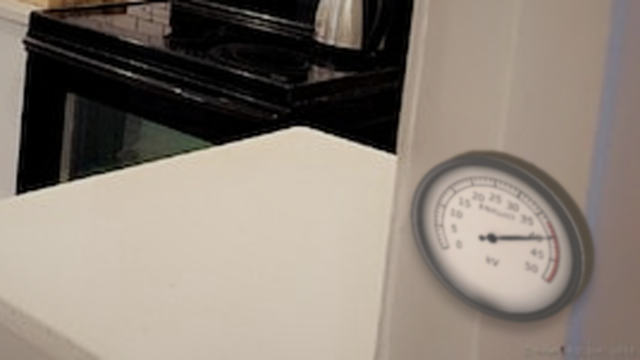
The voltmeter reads 40
